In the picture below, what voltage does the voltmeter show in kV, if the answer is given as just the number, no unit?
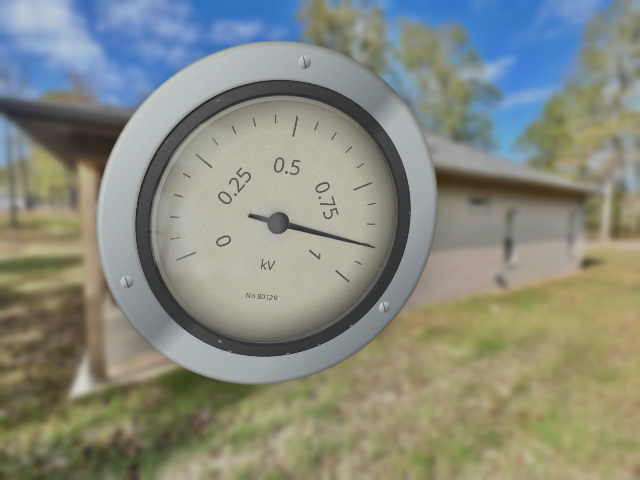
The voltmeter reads 0.9
